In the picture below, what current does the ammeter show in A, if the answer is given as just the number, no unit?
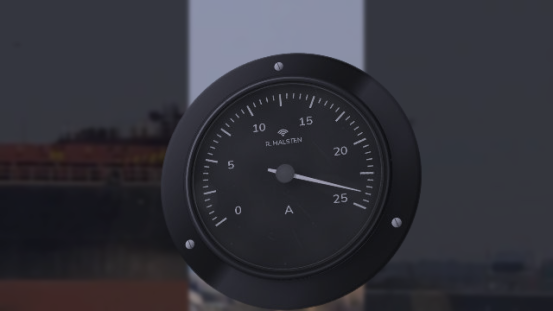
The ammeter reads 24
